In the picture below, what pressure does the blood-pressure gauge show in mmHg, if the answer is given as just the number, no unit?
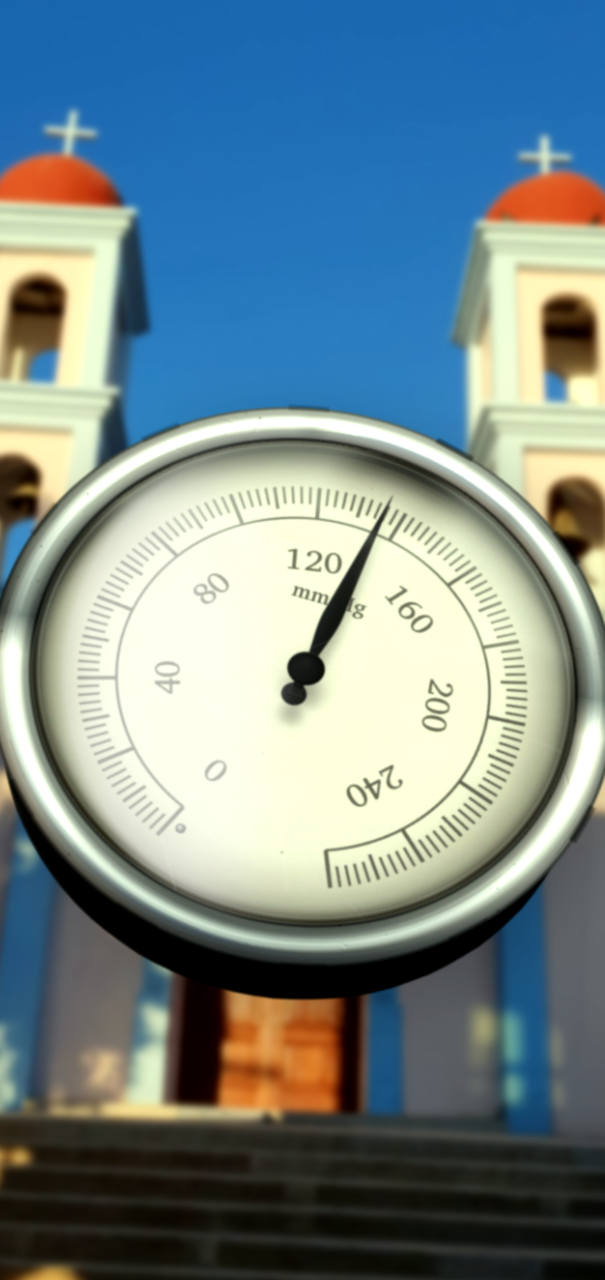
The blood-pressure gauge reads 136
